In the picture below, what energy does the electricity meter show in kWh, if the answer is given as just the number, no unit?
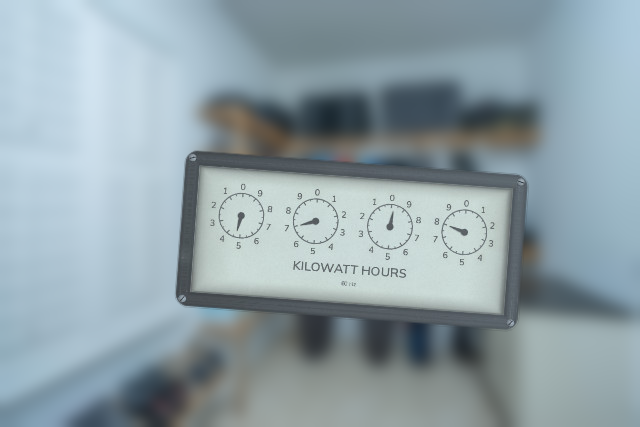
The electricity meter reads 4698
